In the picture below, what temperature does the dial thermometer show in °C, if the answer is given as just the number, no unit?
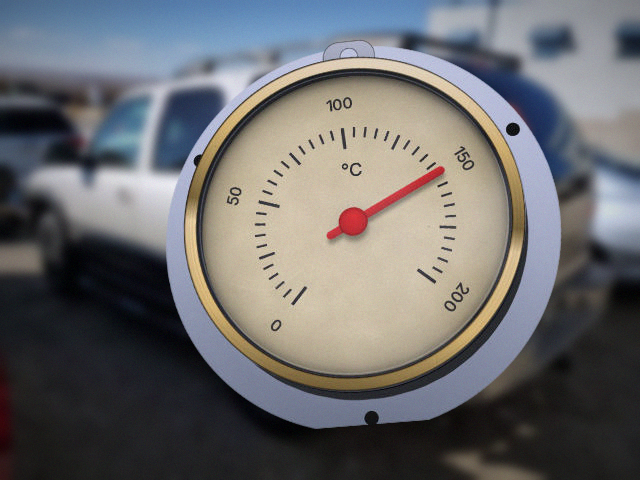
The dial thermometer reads 150
